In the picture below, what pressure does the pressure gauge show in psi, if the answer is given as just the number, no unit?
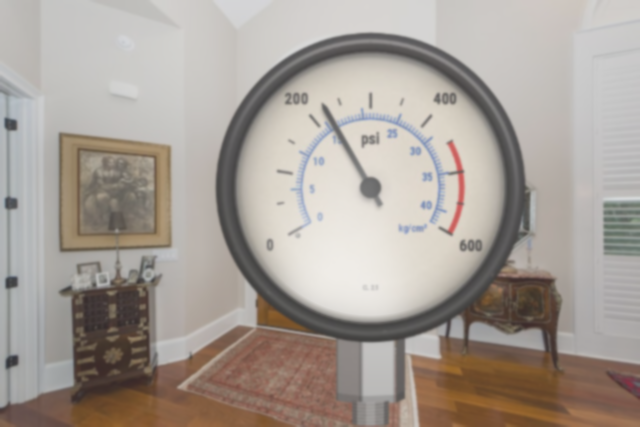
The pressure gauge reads 225
